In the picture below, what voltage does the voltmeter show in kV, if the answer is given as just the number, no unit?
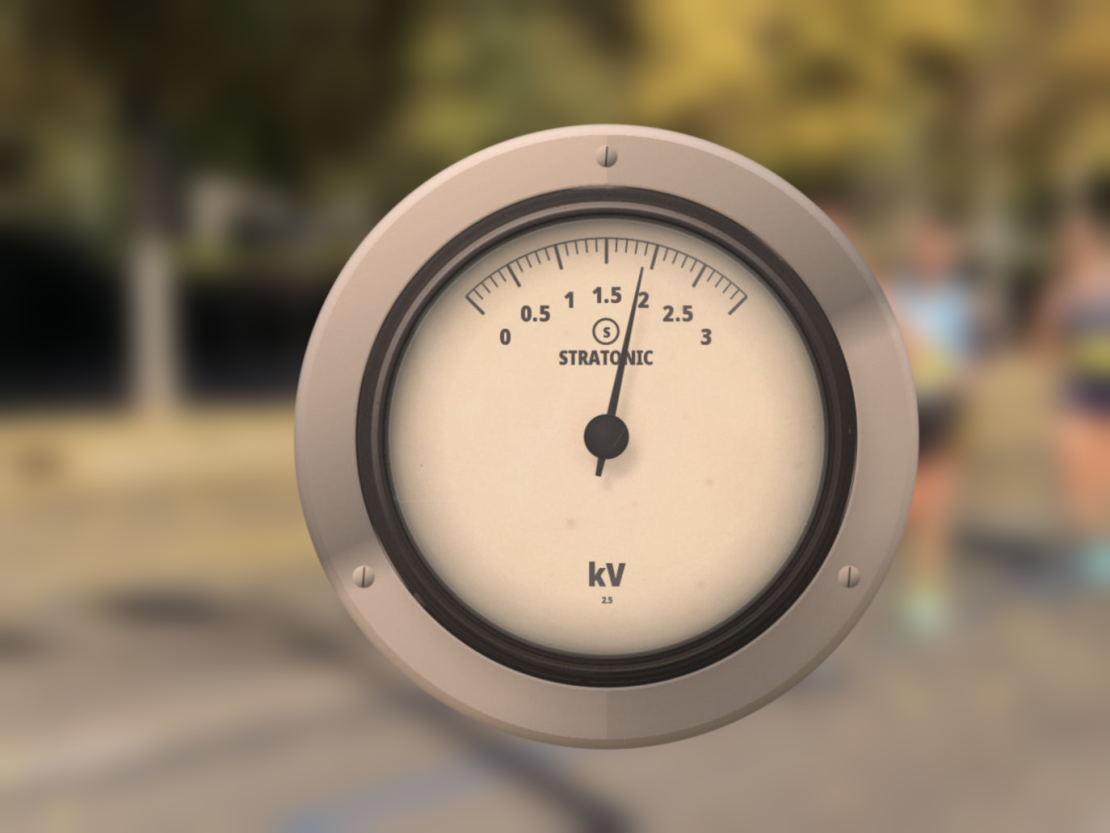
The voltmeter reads 1.9
